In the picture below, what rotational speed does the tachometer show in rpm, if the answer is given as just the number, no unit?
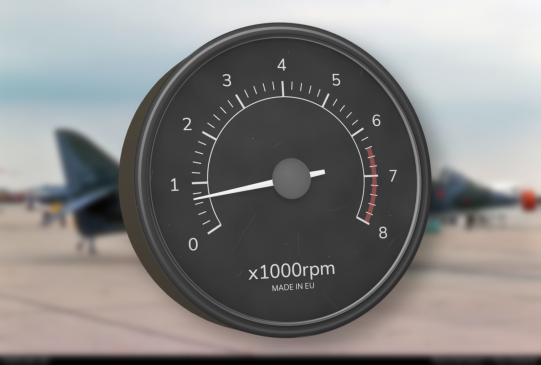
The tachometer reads 700
